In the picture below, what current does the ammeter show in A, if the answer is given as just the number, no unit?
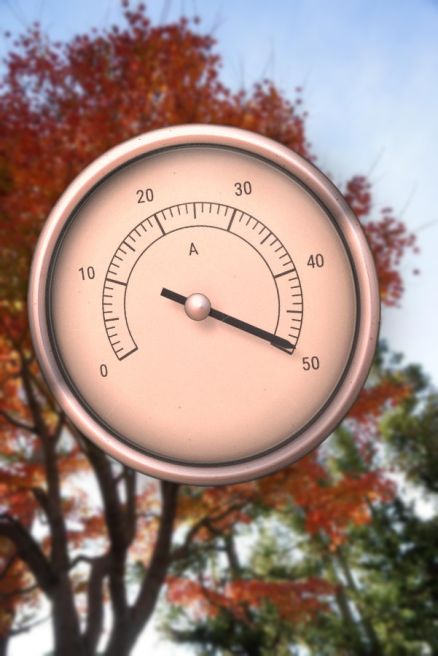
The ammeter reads 49
